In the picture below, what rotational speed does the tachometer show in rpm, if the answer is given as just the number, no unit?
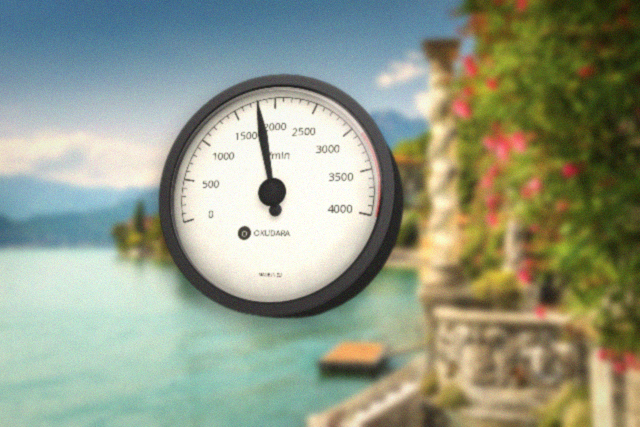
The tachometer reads 1800
